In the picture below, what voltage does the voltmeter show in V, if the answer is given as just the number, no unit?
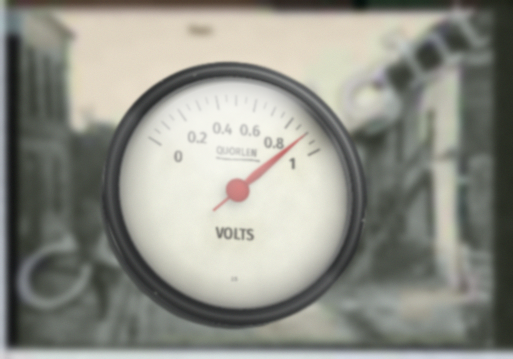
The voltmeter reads 0.9
